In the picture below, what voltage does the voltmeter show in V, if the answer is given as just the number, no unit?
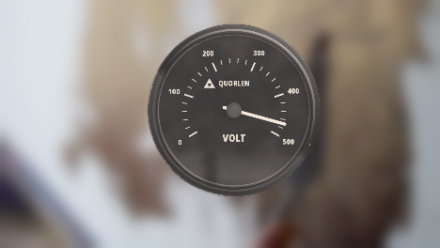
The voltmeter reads 470
